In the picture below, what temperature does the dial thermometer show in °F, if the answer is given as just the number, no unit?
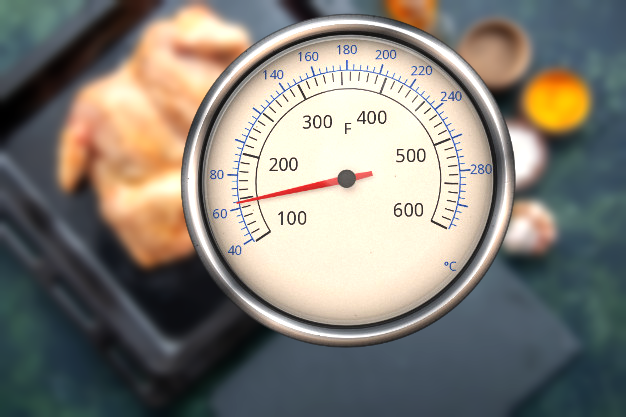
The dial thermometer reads 145
